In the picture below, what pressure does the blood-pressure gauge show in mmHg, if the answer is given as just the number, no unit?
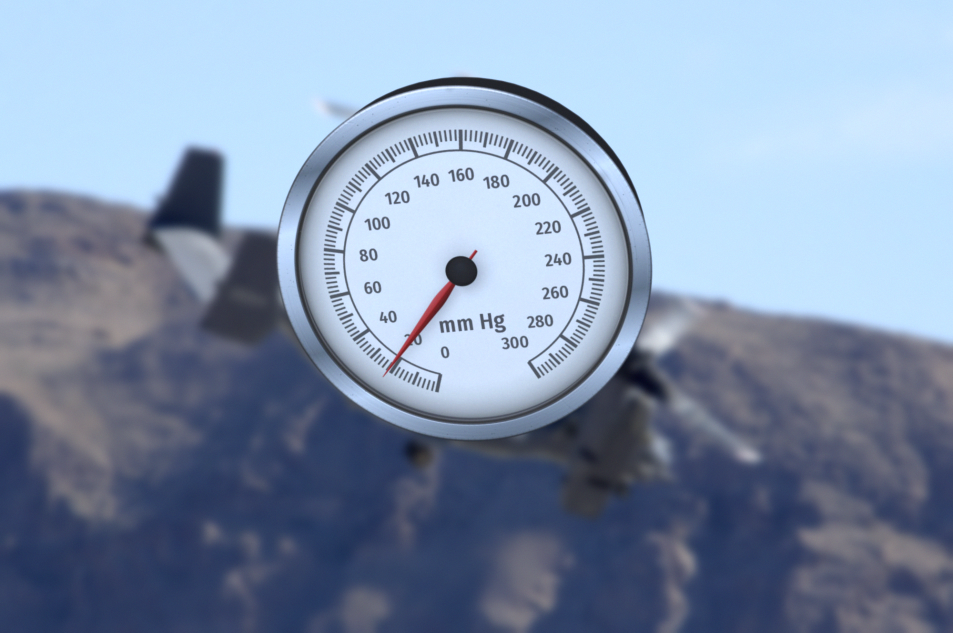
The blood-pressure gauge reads 22
